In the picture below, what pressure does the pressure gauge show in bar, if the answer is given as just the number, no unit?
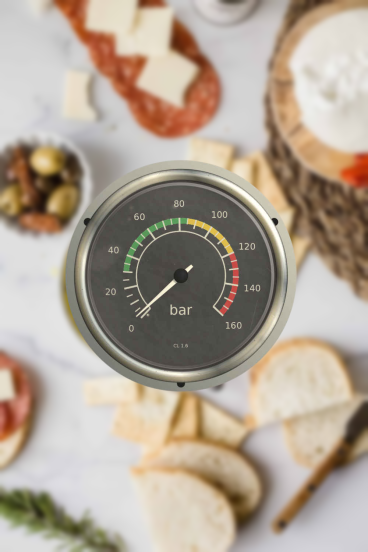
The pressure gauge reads 2.5
